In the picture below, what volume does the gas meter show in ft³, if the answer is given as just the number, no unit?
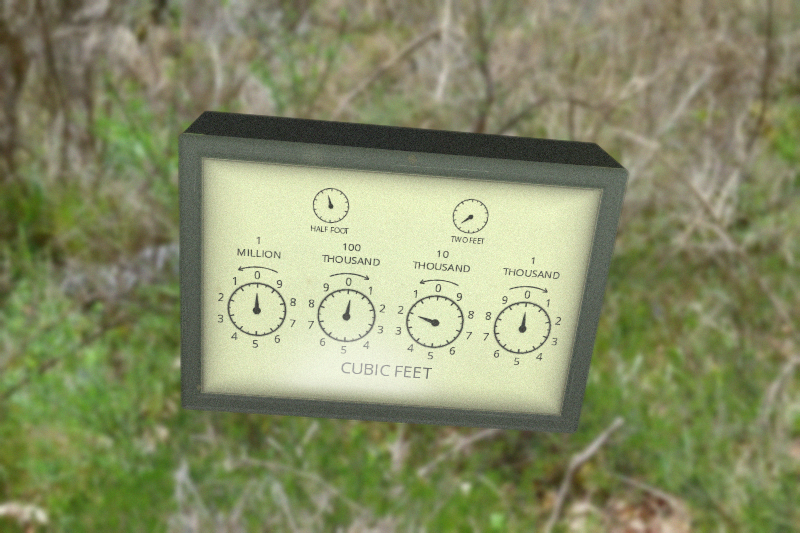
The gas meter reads 2000
